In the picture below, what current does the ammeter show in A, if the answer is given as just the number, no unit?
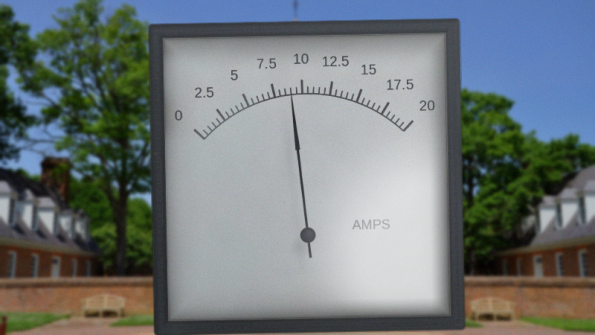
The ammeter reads 9
